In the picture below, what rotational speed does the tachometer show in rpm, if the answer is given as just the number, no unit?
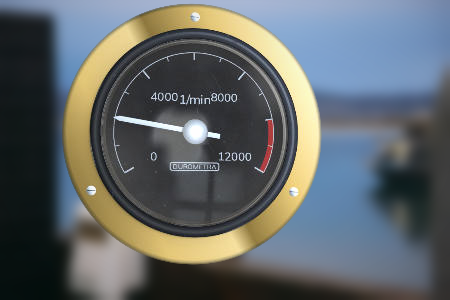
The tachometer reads 2000
